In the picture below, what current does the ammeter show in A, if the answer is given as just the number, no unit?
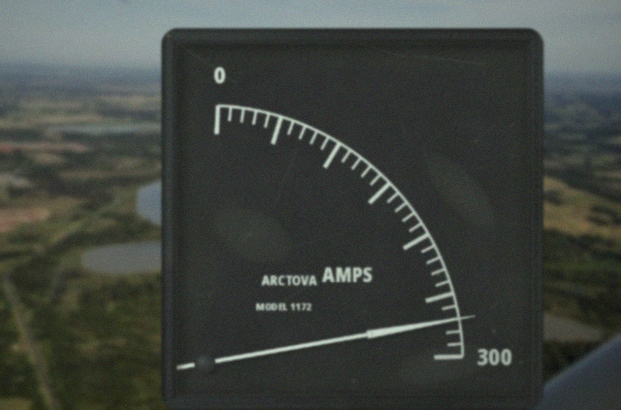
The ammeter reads 270
